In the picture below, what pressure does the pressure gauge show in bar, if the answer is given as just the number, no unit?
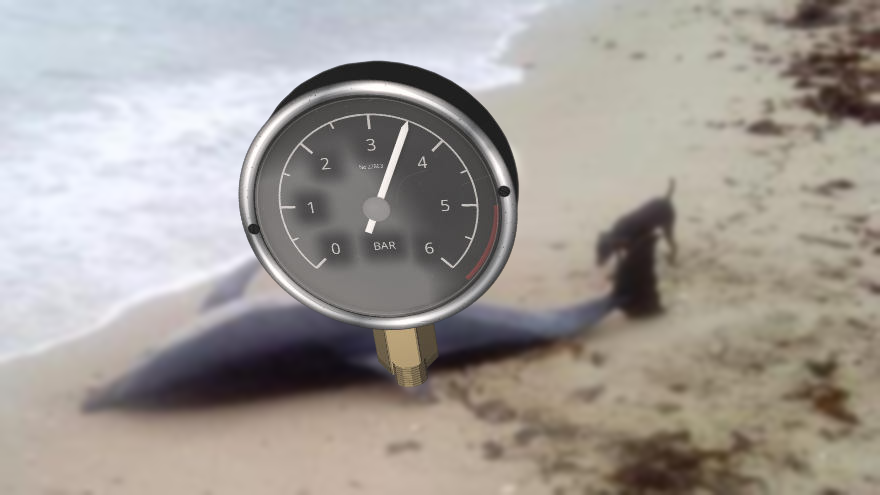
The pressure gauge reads 3.5
